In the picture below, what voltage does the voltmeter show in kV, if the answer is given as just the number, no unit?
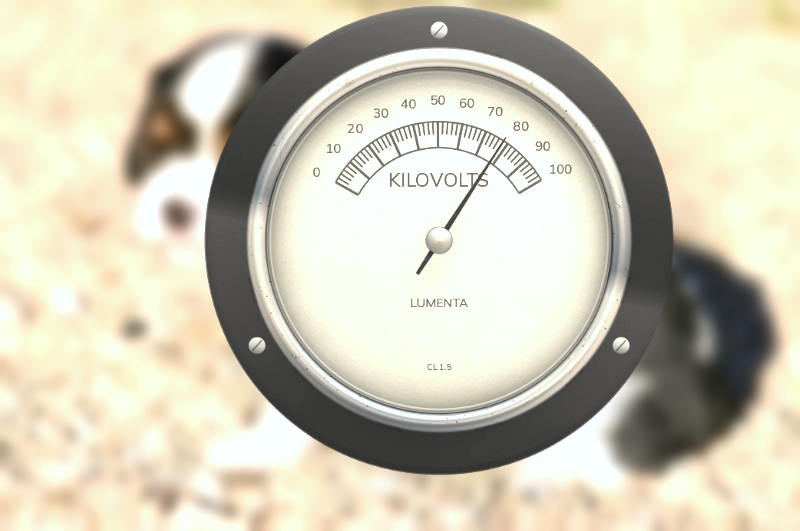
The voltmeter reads 78
